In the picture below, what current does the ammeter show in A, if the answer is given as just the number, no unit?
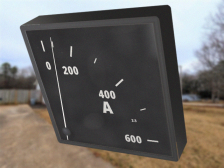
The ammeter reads 100
